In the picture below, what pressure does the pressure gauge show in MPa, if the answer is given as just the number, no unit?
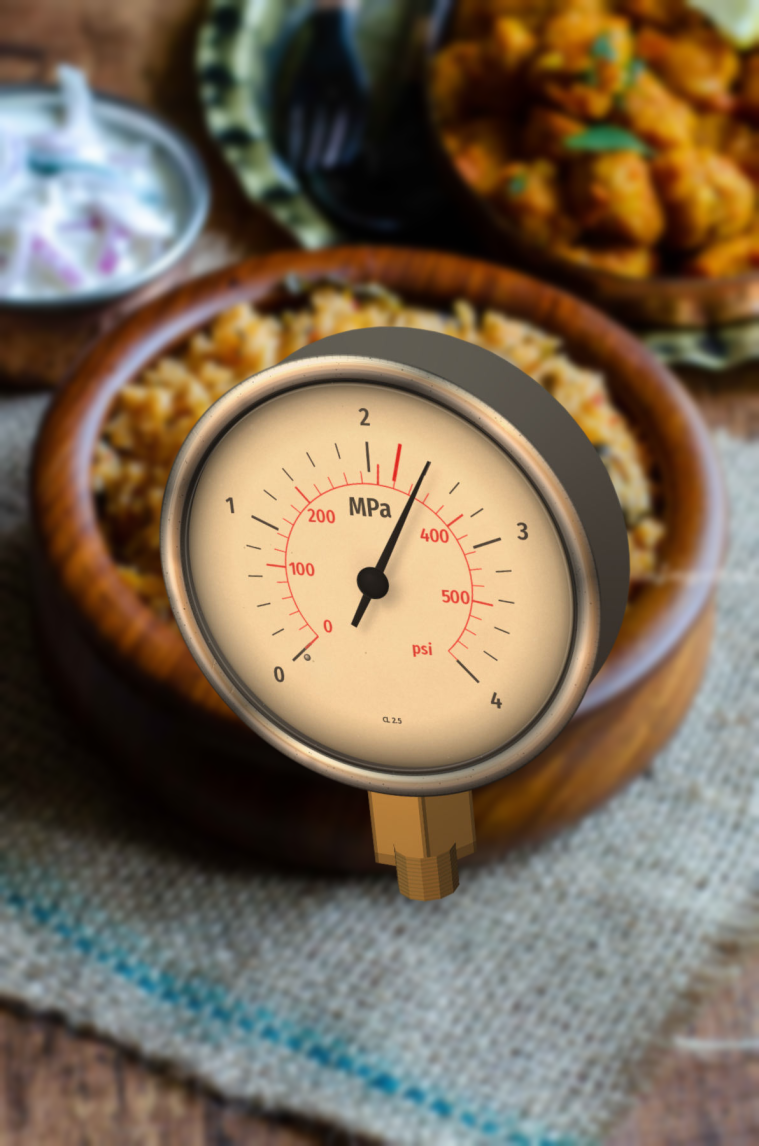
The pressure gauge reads 2.4
